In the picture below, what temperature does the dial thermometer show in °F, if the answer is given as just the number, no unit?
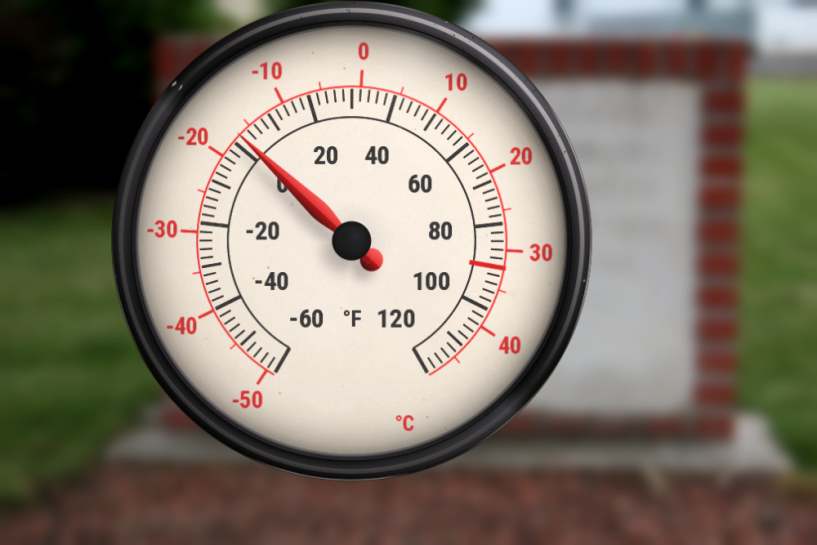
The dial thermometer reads 2
